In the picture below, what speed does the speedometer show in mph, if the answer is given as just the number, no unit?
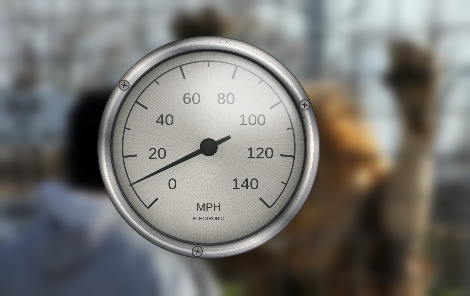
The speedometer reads 10
